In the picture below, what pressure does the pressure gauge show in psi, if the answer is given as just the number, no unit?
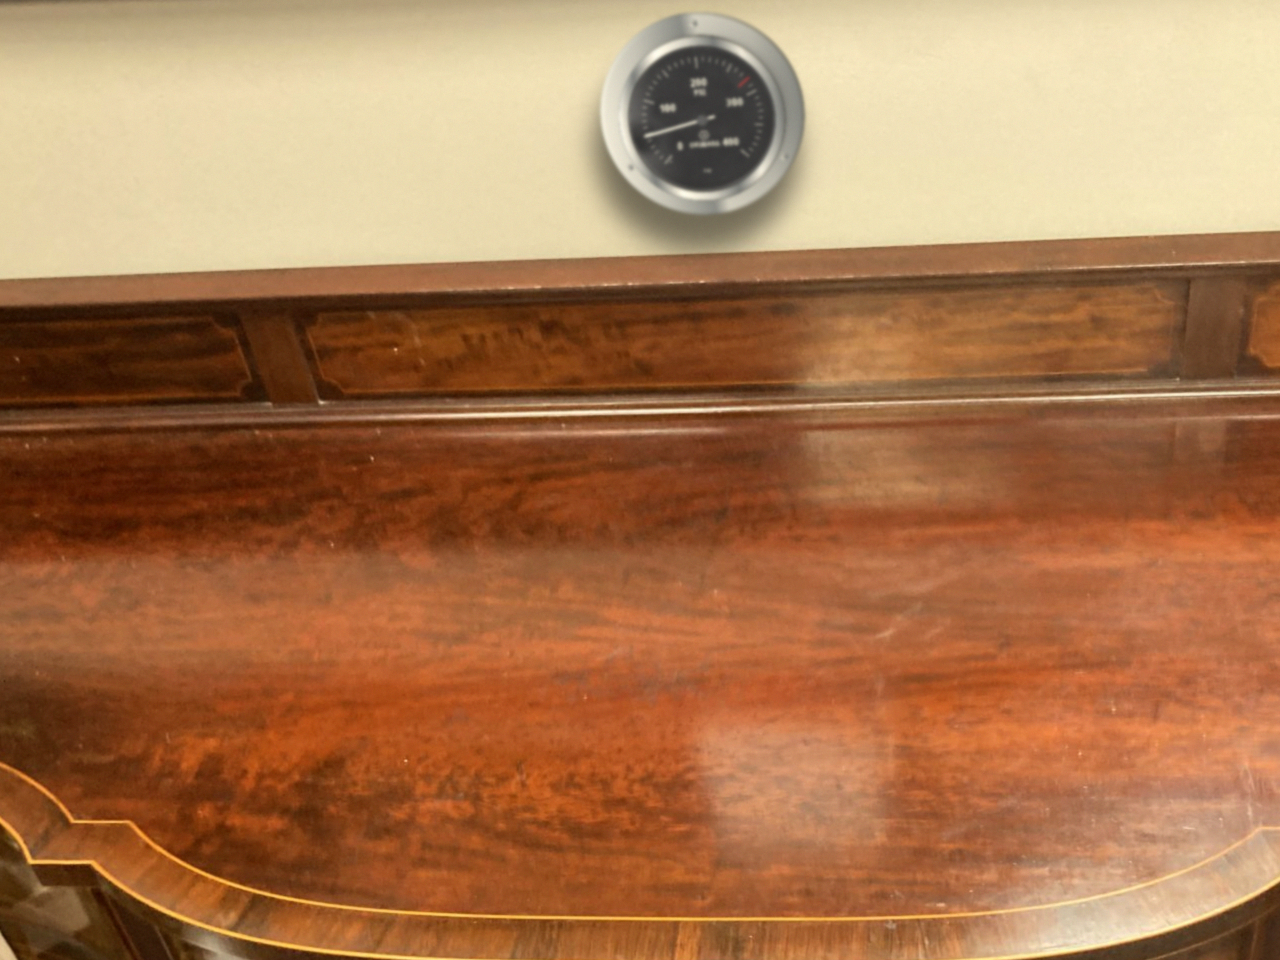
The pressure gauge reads 50
